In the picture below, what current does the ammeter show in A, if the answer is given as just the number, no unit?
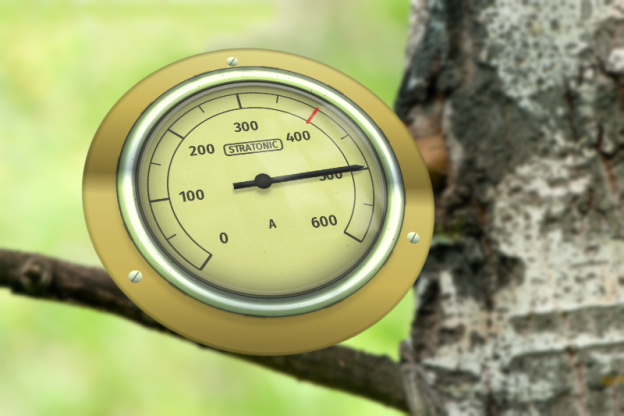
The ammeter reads 500
